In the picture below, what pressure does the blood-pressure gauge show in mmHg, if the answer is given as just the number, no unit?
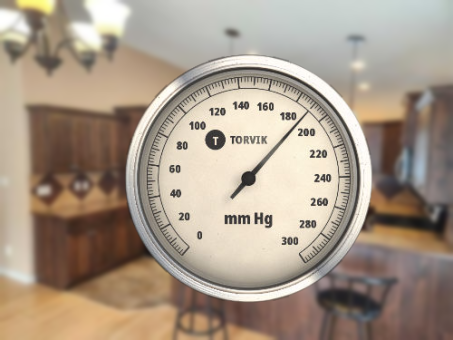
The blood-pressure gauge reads 190
